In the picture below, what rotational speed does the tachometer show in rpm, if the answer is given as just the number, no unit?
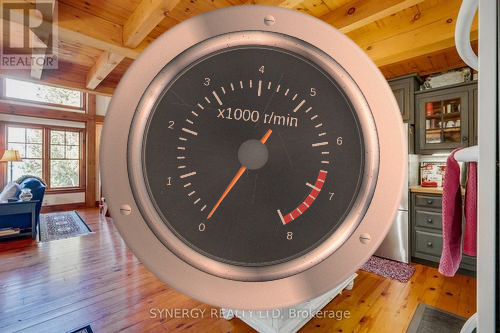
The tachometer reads 0
